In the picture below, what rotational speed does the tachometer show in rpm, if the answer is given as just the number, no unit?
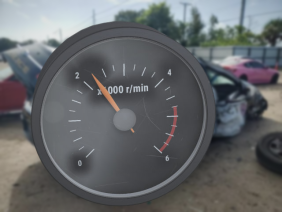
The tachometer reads 2250
